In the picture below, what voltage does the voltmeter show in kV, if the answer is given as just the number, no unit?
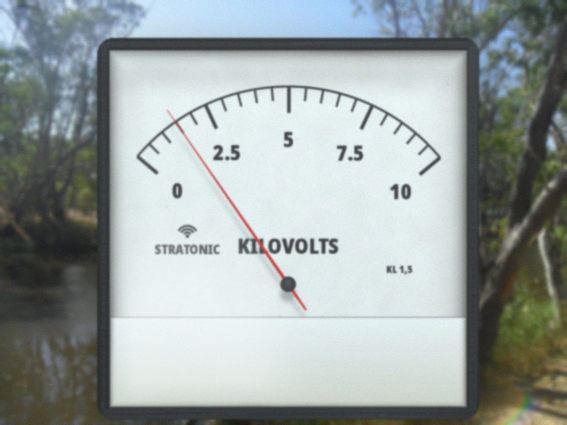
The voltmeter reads 1.5
